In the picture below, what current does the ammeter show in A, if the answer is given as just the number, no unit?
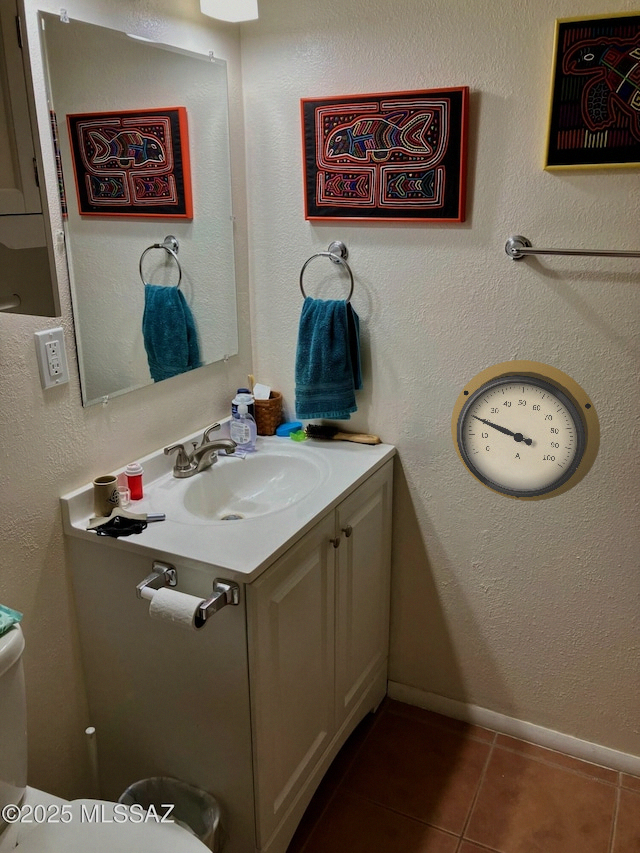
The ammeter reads 20
